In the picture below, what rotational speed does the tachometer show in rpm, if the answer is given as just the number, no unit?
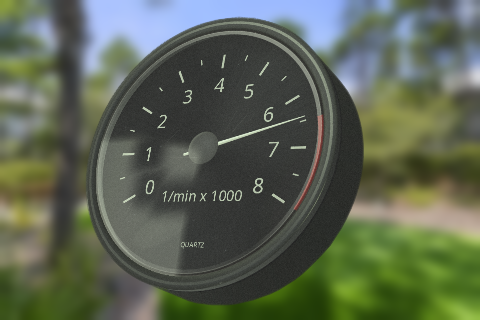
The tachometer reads 6500
